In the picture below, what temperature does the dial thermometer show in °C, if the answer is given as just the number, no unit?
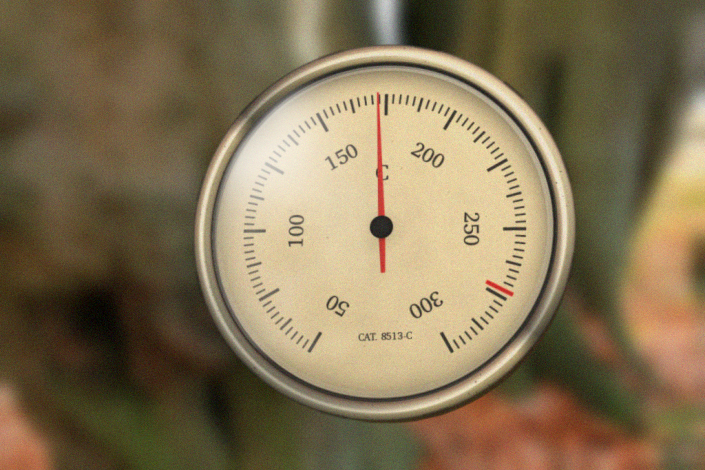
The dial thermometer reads 172.5
